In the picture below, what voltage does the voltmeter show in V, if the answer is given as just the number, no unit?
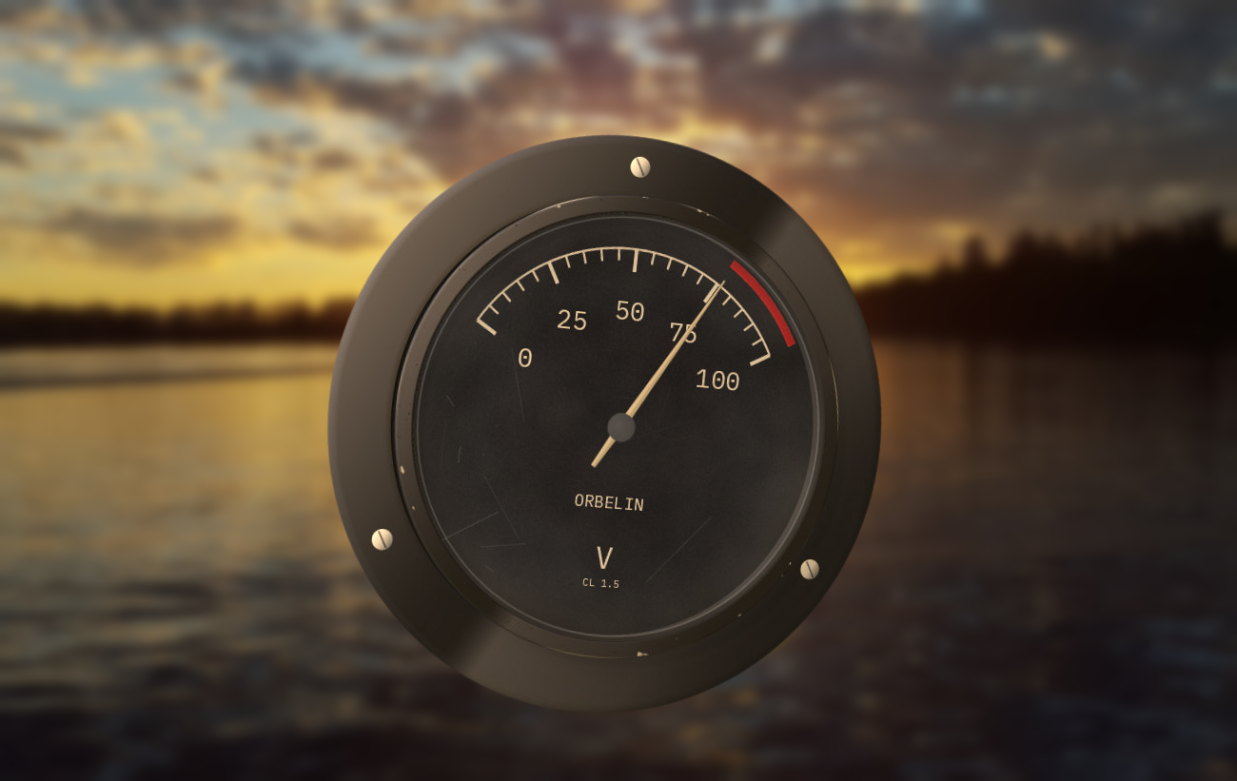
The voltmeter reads 75
